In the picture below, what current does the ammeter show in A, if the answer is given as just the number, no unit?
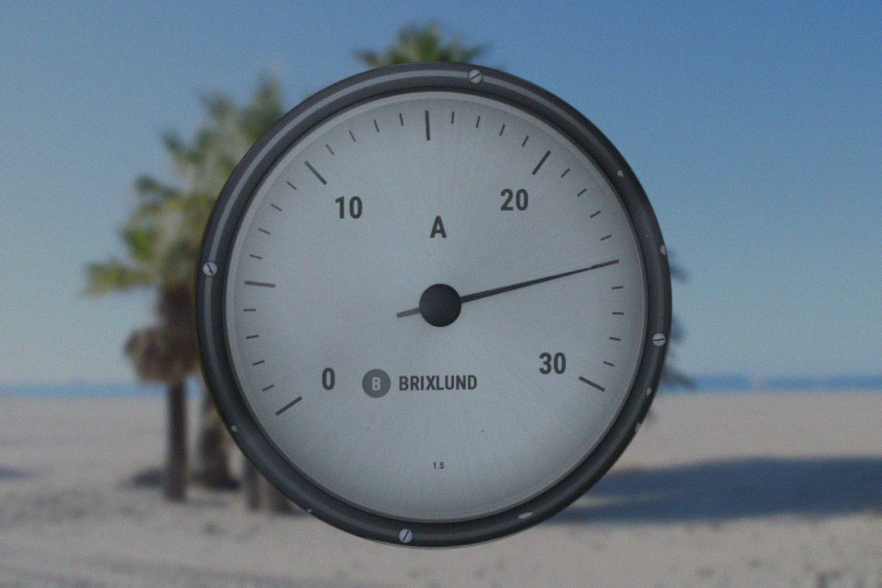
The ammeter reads 25
